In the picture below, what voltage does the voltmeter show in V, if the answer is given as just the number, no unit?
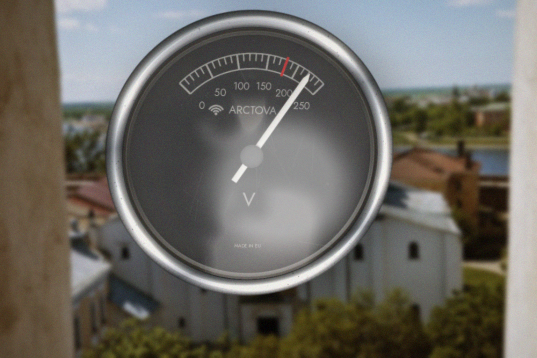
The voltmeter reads 220
